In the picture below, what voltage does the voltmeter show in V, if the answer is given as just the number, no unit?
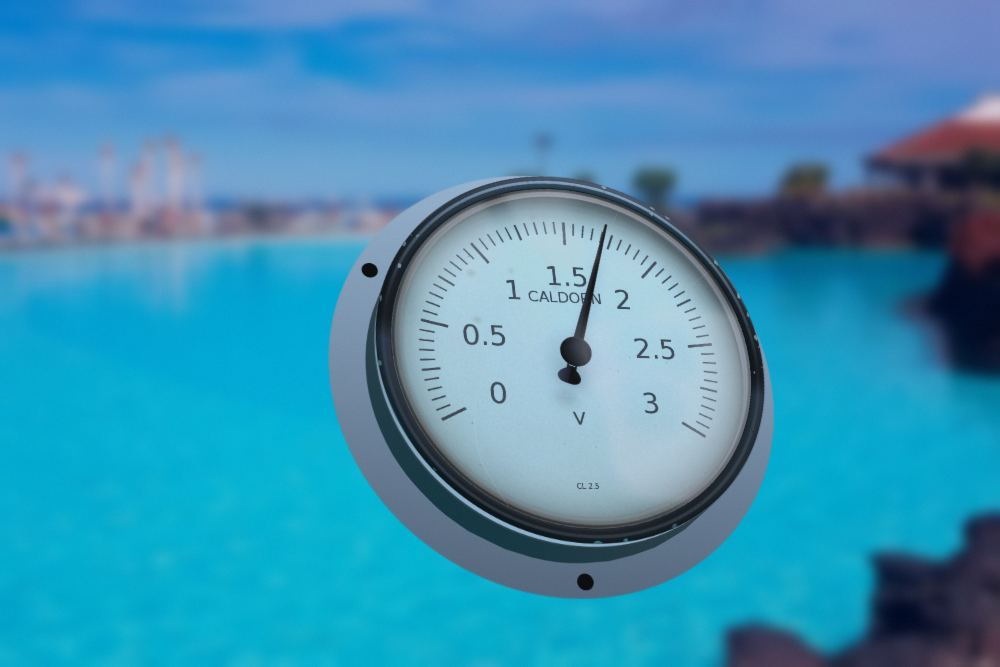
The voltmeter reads 1.7
